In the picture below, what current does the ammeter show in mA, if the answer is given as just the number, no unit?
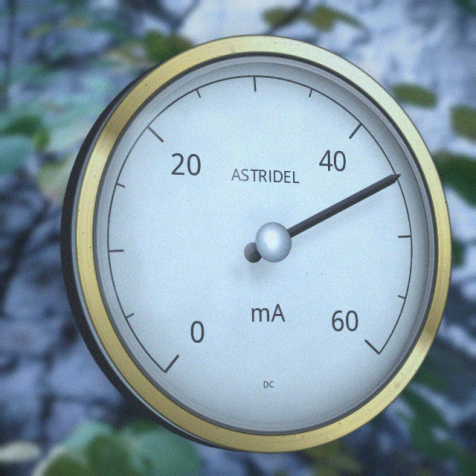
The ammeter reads 45
